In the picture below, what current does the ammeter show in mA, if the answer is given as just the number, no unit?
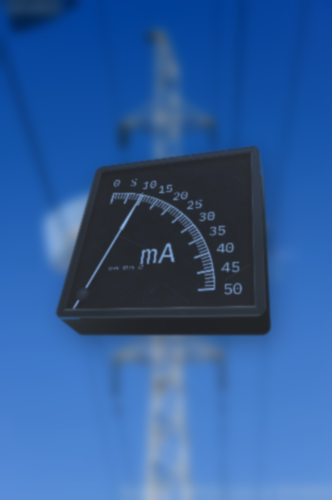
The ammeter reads 10
